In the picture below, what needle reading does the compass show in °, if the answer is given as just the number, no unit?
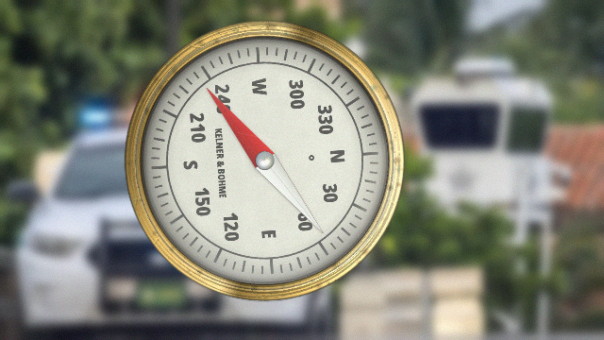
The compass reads 235
